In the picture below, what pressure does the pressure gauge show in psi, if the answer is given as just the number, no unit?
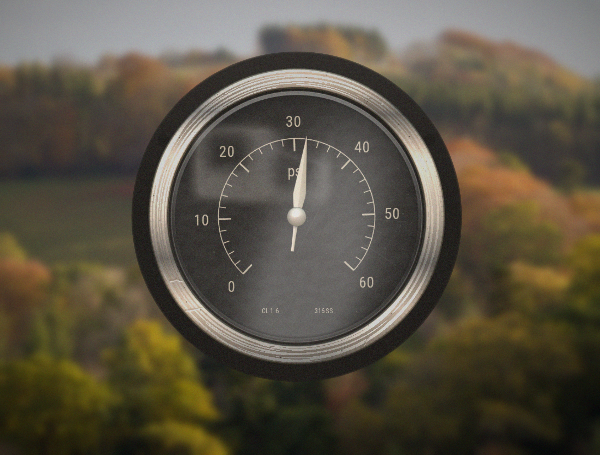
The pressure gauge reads 32
